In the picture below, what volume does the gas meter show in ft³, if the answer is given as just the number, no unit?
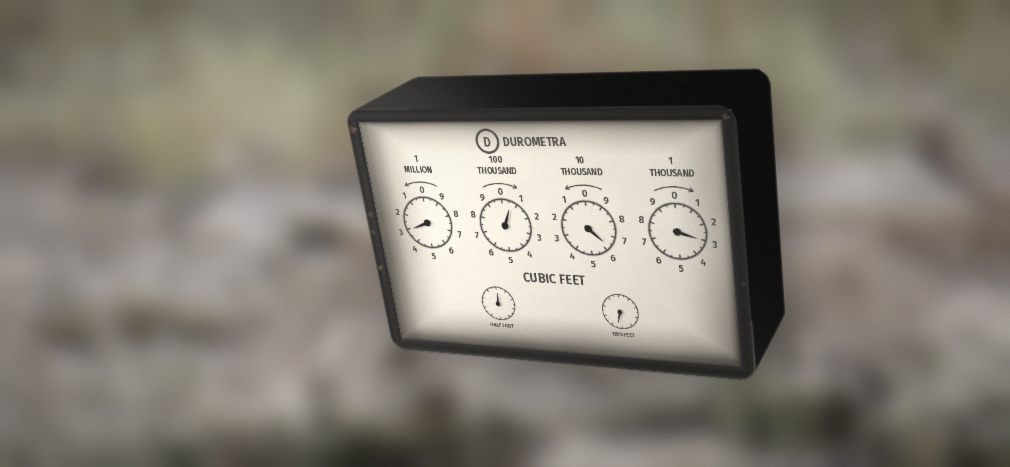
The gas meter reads 306300
